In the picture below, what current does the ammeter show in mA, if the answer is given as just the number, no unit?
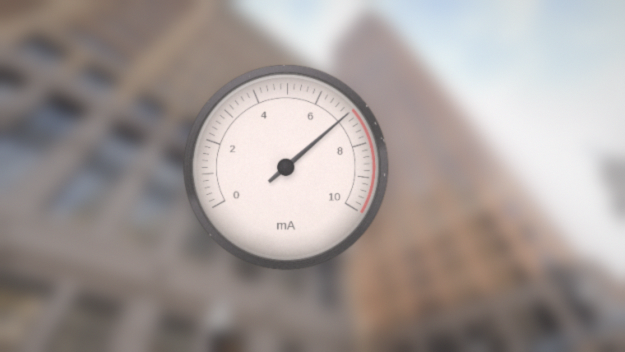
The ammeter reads 7
